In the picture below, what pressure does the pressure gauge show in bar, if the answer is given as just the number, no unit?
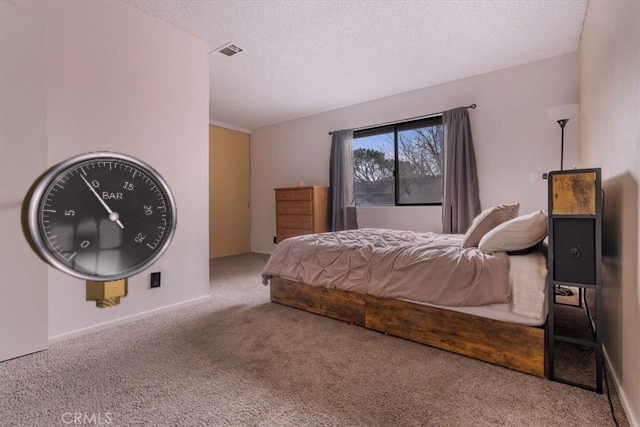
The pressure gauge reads 9.5
